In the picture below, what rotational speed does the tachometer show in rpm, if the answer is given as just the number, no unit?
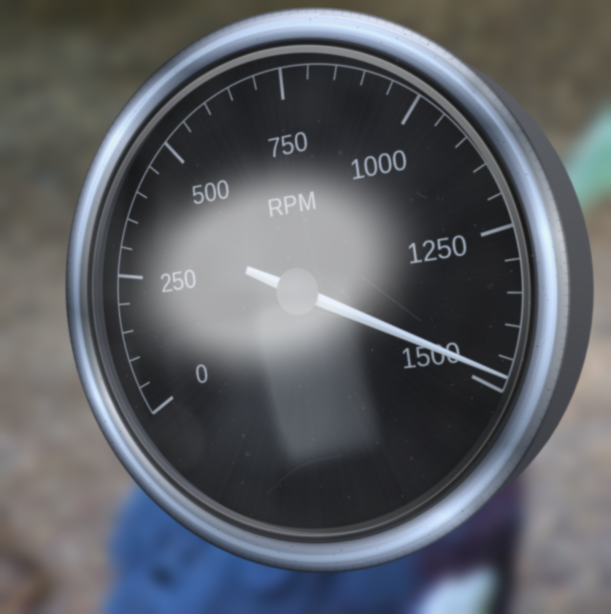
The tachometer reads 1475
